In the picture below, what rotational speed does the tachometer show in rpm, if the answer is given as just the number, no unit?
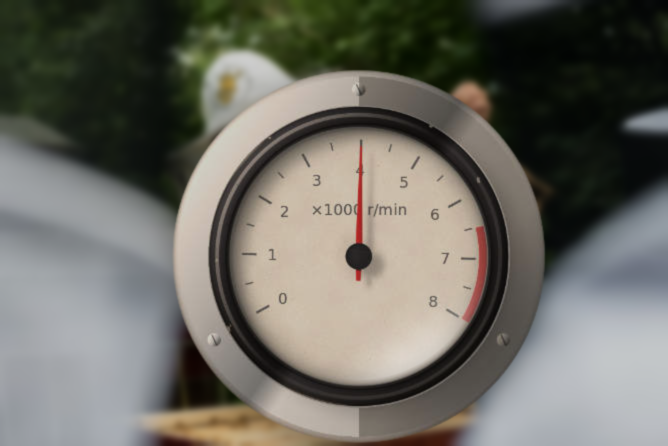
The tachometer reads 4000
